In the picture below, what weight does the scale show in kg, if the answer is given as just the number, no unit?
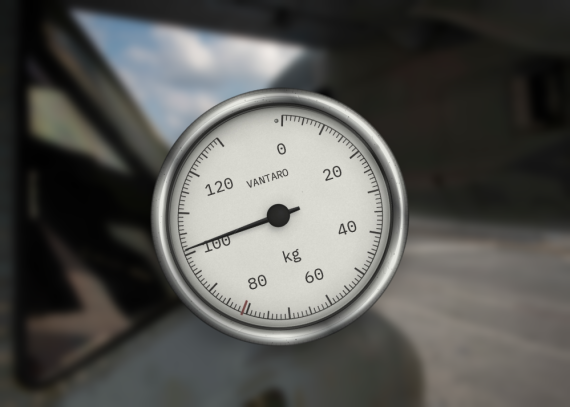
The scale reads 101
